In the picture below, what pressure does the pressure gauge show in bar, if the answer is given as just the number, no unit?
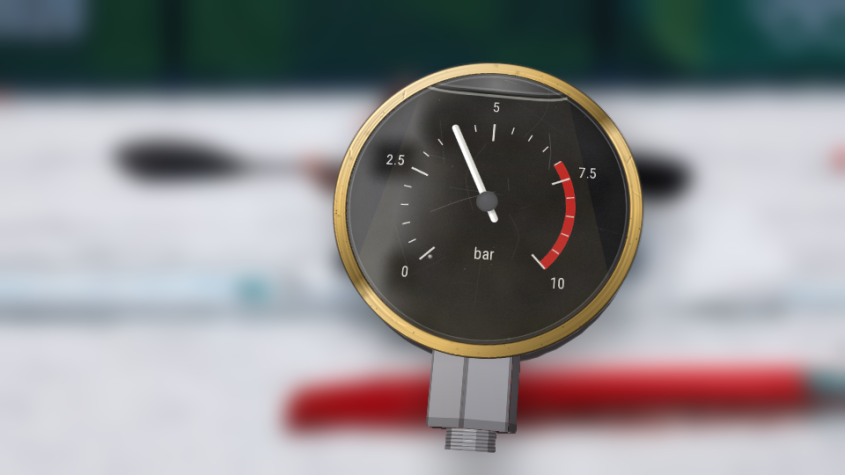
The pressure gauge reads 4
